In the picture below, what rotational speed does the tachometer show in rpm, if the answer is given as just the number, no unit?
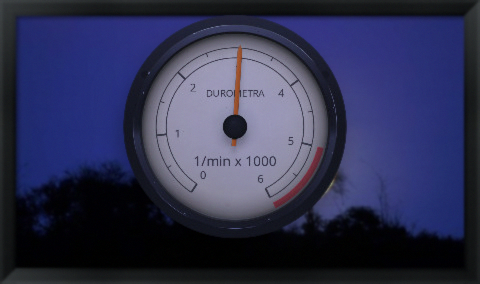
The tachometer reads 3000
